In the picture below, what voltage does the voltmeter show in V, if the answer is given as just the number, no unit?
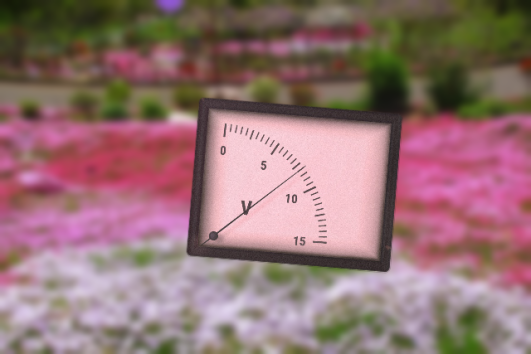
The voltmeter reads 8
